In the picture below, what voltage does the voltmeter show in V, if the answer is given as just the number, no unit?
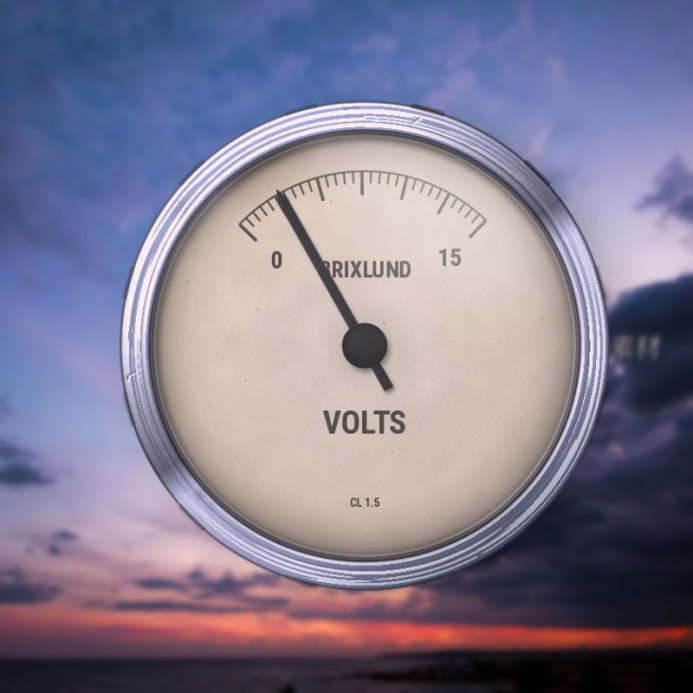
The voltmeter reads 2.75
